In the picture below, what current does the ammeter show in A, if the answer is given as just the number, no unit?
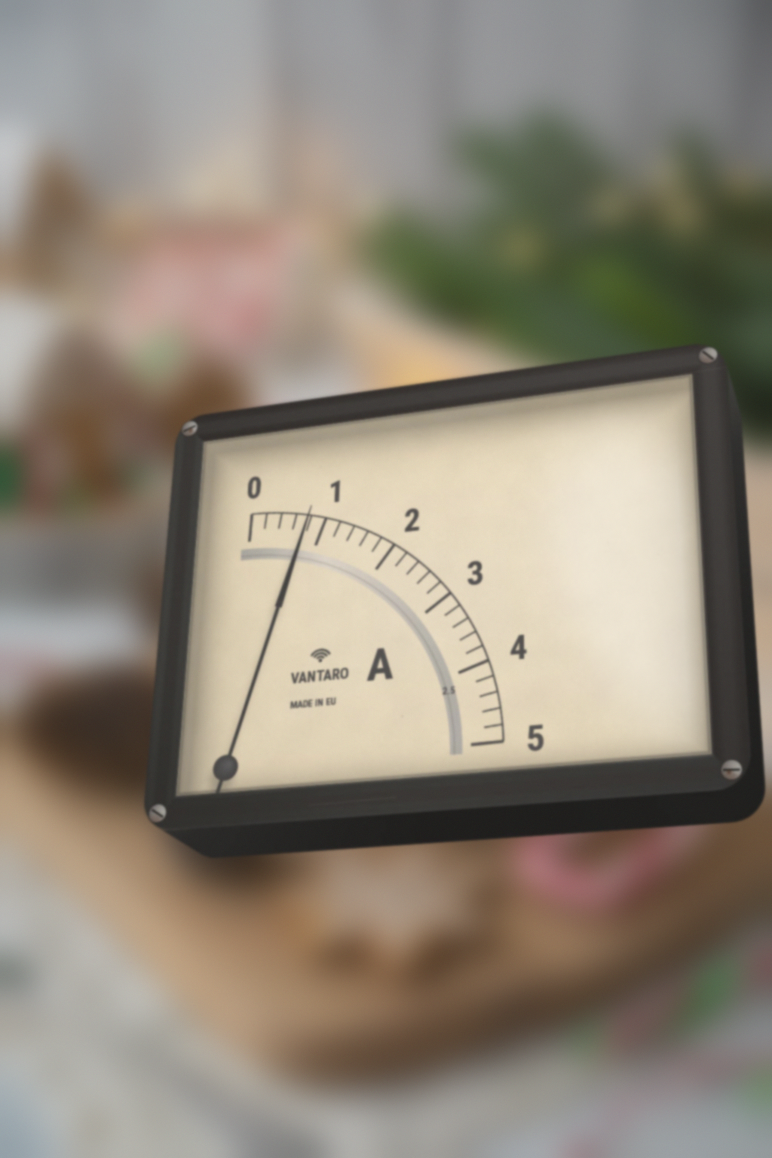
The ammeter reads 0.8
